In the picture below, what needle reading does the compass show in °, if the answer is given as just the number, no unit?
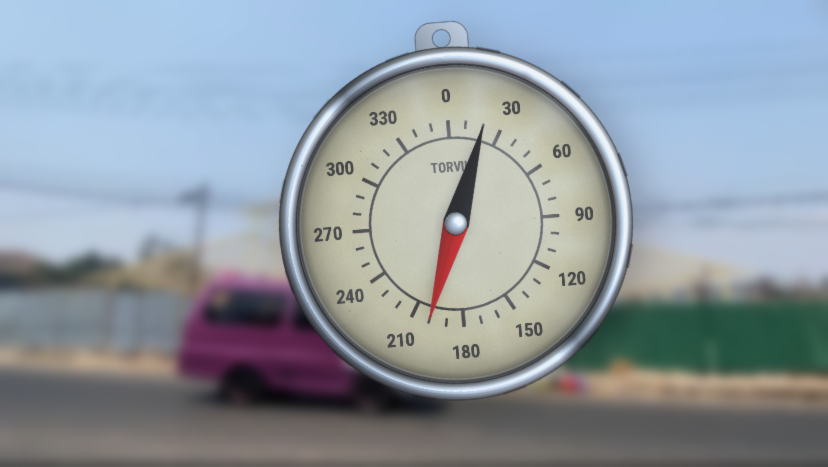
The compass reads 200
